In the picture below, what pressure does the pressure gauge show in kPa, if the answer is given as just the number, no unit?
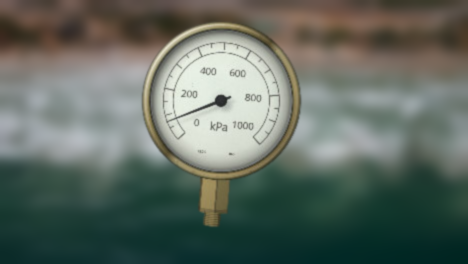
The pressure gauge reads 75
